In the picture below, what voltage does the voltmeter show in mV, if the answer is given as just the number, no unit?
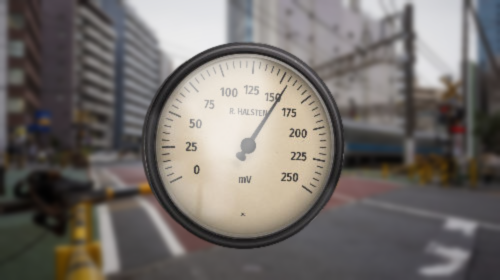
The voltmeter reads 155
